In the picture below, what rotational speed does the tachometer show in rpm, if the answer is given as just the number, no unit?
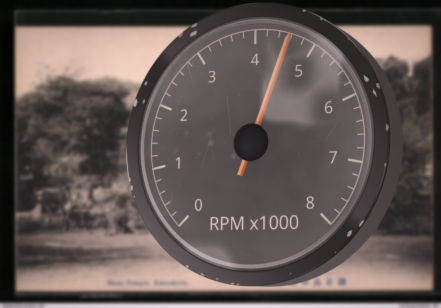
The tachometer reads 4600
